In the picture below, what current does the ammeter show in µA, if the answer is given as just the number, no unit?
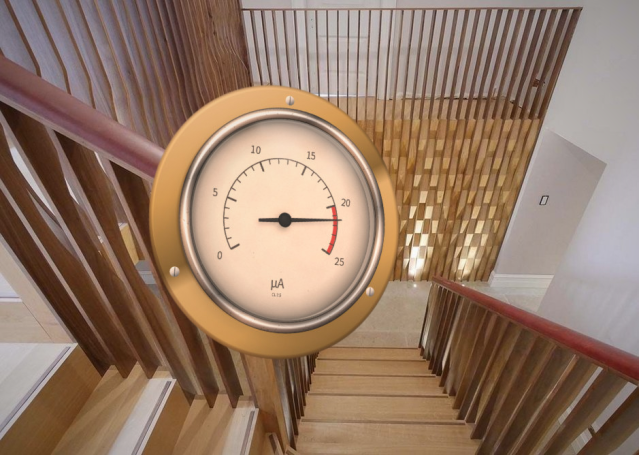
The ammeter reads 21.5
